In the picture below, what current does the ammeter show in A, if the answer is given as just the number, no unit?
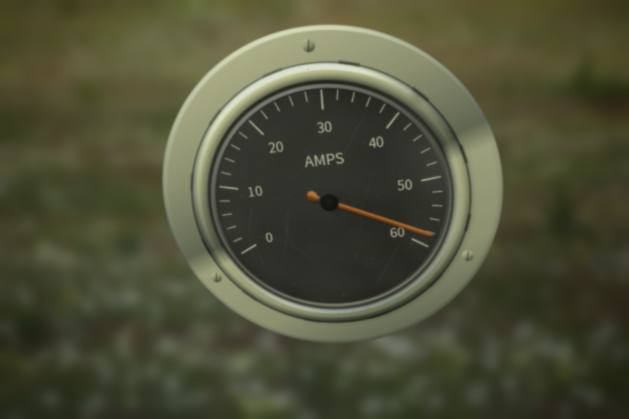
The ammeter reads 58
